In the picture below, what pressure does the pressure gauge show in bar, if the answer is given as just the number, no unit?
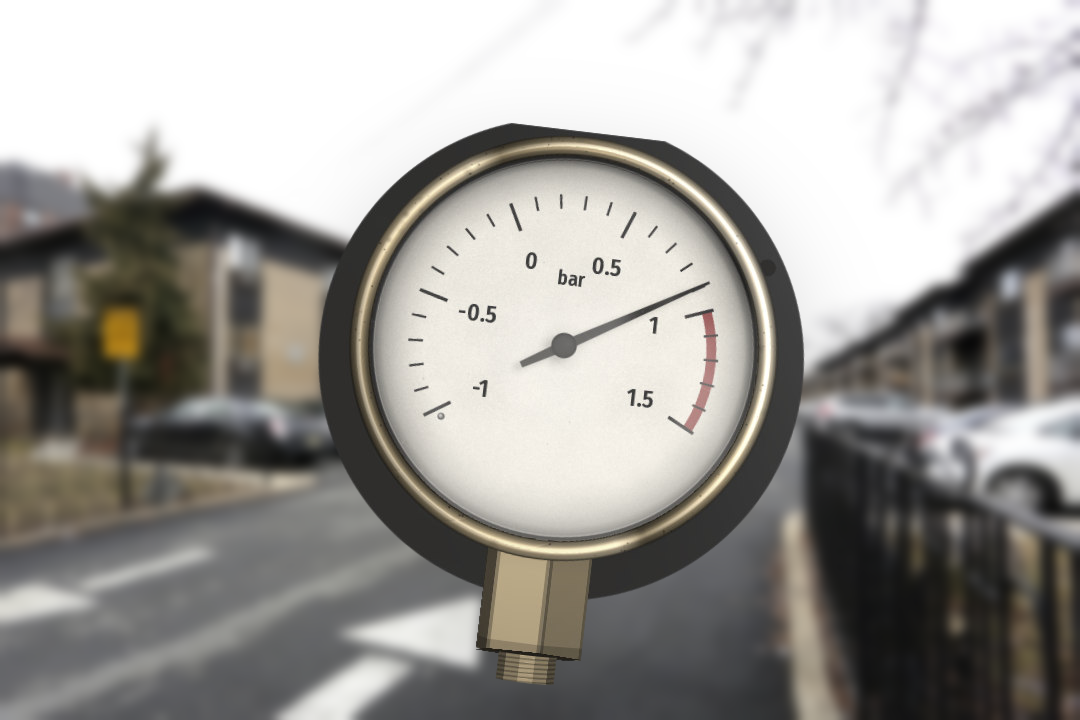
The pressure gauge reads 0.9
